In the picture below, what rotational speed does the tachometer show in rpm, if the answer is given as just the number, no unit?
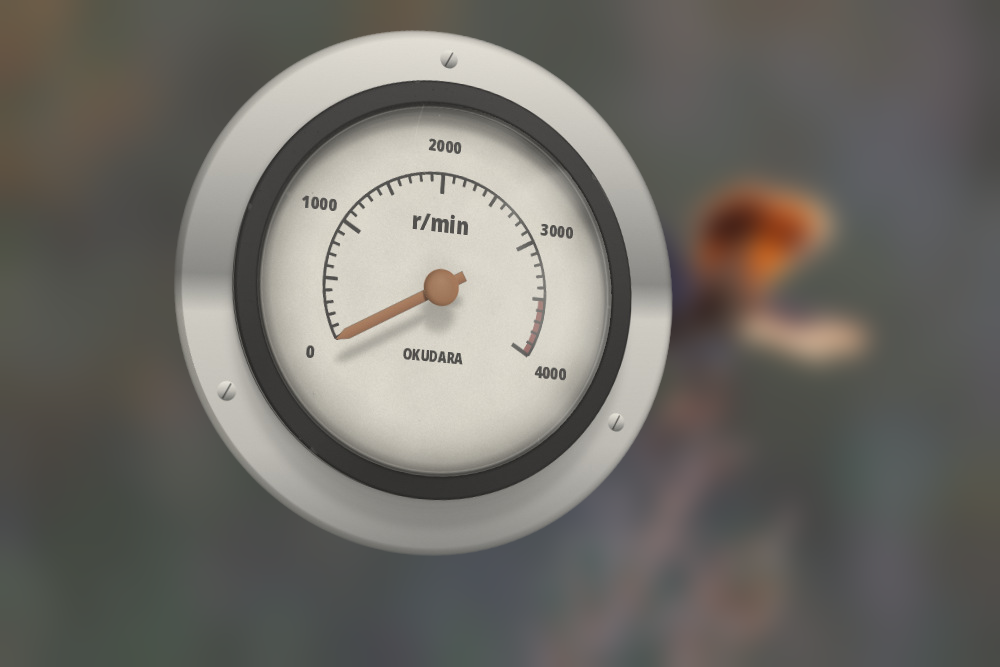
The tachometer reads 0
